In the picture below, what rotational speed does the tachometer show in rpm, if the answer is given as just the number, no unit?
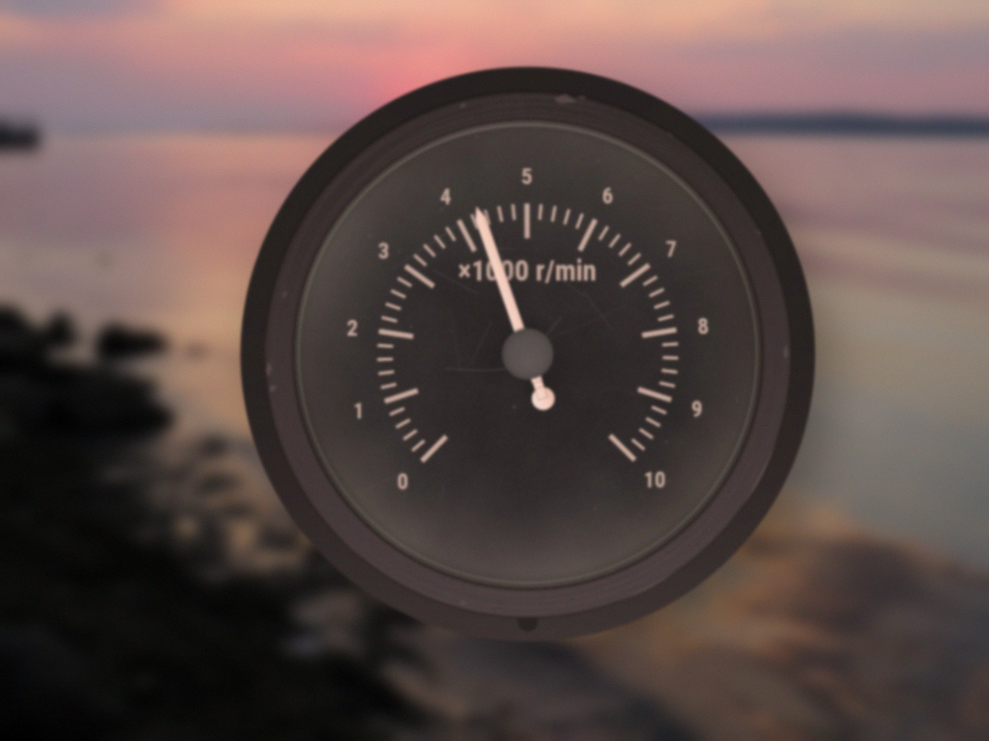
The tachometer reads 4300
